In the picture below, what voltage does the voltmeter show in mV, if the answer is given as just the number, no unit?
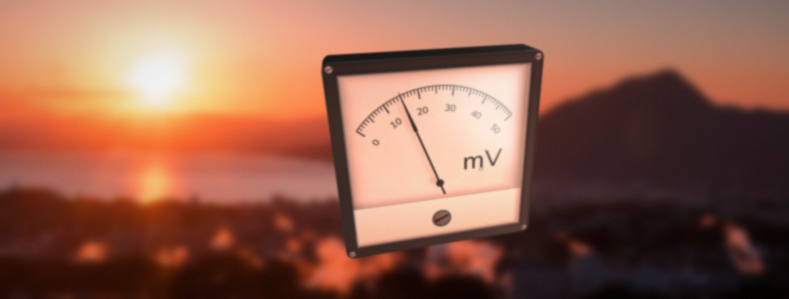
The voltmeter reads 15
